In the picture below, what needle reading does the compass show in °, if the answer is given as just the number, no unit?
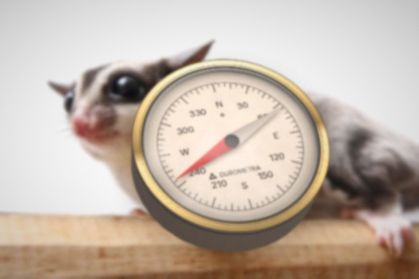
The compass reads 245
